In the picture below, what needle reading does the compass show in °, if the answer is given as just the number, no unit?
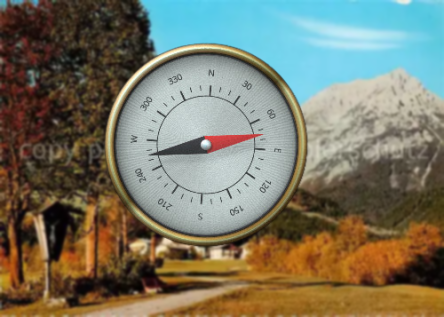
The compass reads 75
